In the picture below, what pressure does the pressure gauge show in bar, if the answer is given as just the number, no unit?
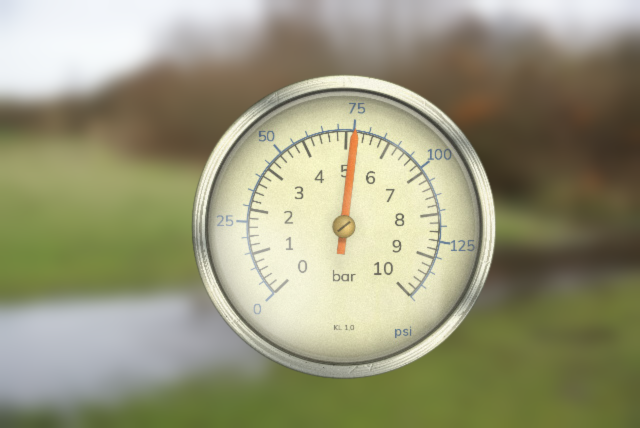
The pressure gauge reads 5.2
